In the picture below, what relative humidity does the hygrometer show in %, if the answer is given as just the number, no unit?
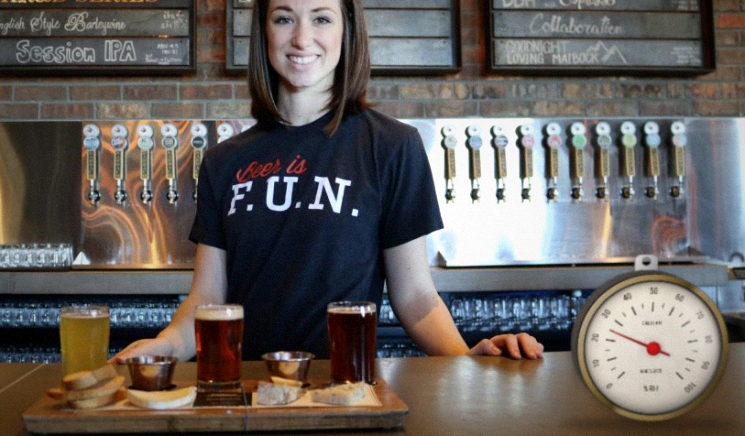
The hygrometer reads 25
